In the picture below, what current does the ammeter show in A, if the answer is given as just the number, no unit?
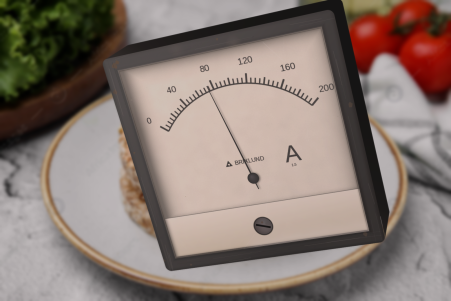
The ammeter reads 75
